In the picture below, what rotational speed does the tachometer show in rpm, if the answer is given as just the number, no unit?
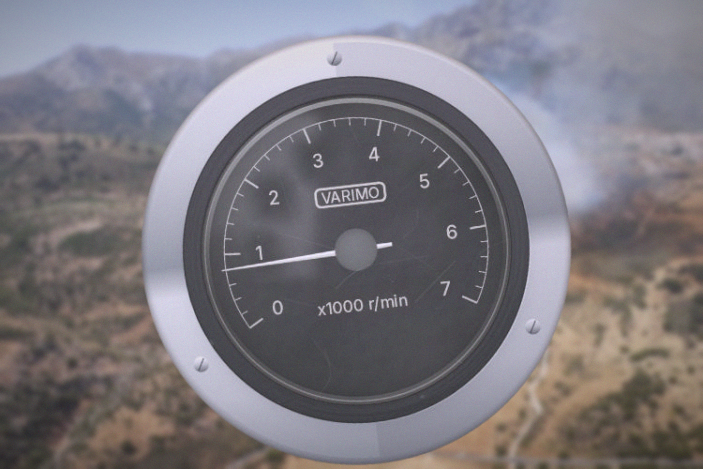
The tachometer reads 800
